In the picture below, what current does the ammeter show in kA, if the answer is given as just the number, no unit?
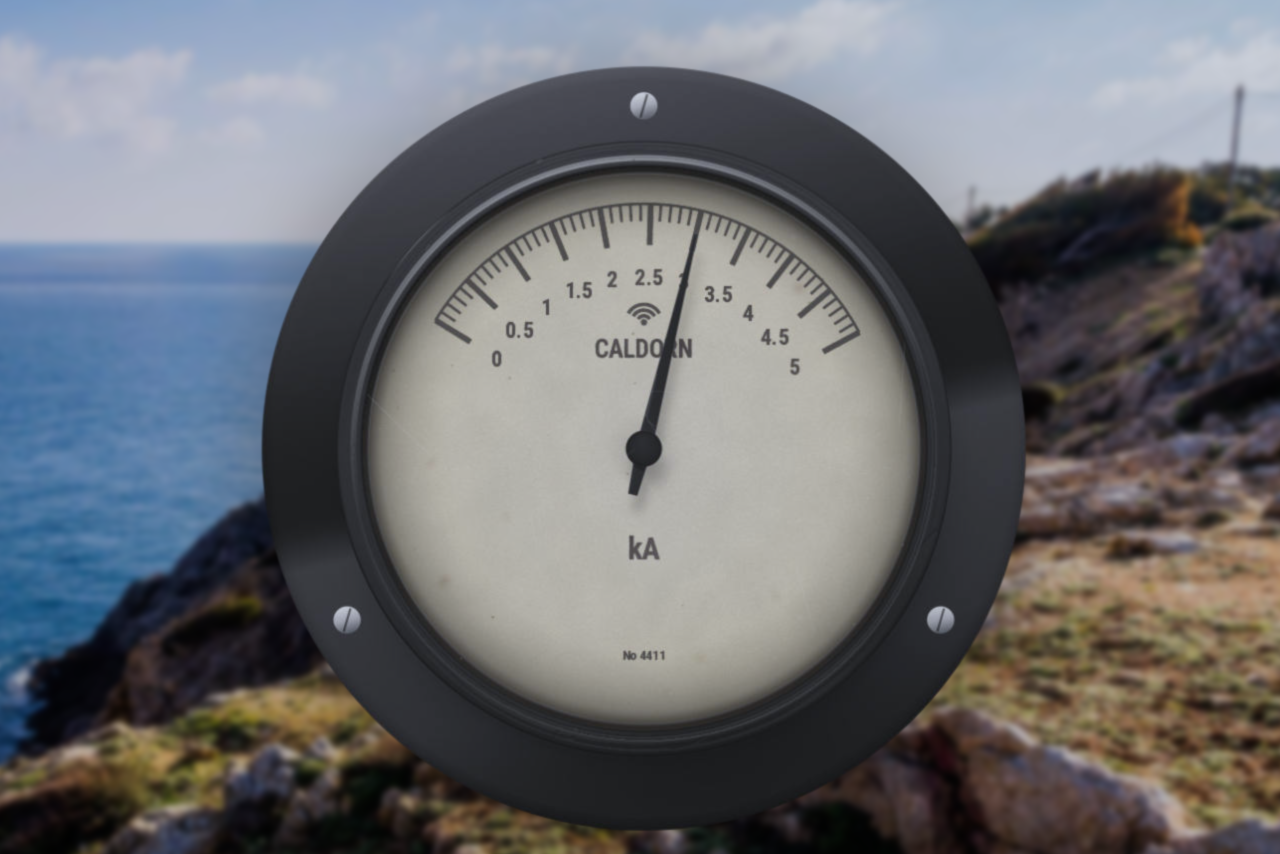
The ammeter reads 3
